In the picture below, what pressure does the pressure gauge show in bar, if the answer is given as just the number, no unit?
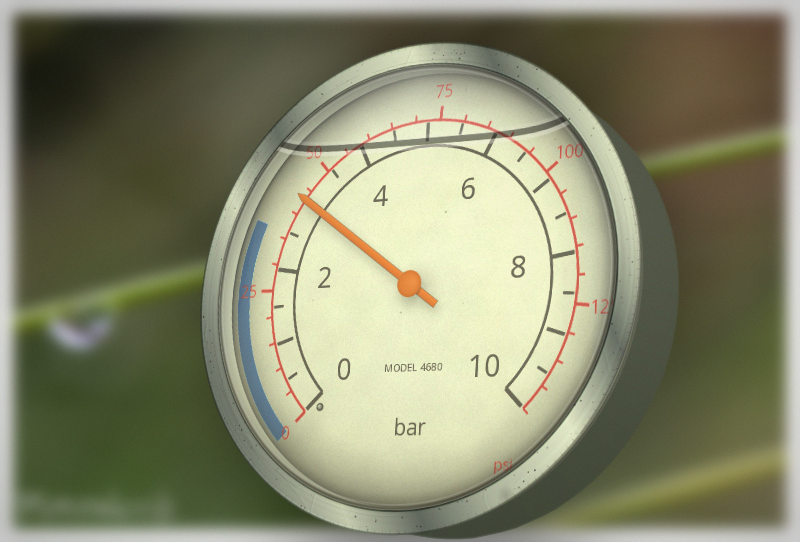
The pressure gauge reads 3
